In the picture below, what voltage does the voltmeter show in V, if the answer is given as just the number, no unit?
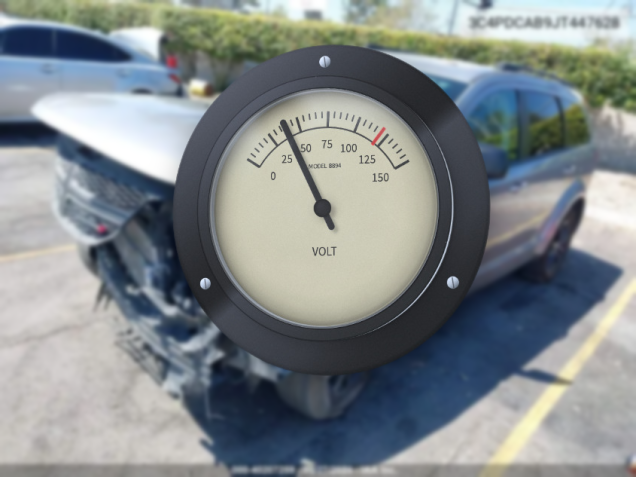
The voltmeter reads 40
